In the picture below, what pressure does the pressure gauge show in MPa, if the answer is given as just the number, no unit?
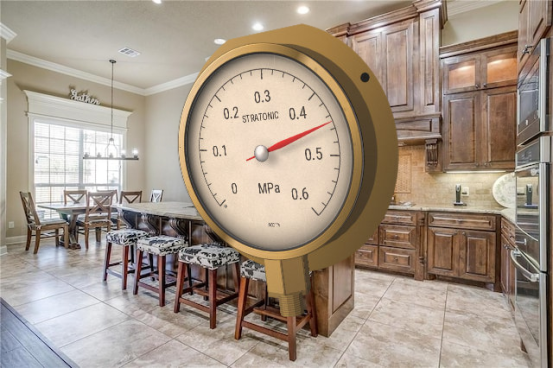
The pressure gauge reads 0.45
